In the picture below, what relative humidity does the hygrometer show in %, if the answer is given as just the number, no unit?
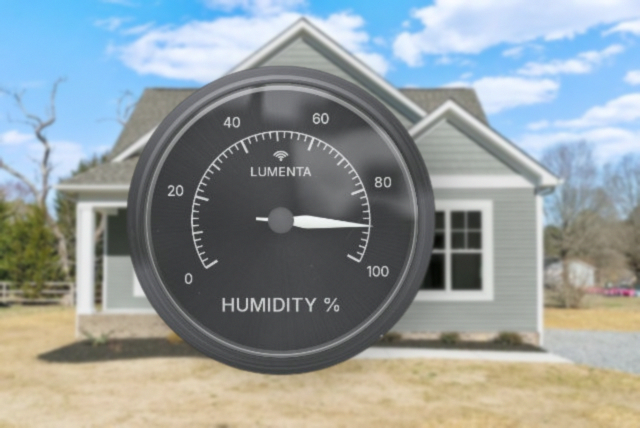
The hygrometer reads 90
